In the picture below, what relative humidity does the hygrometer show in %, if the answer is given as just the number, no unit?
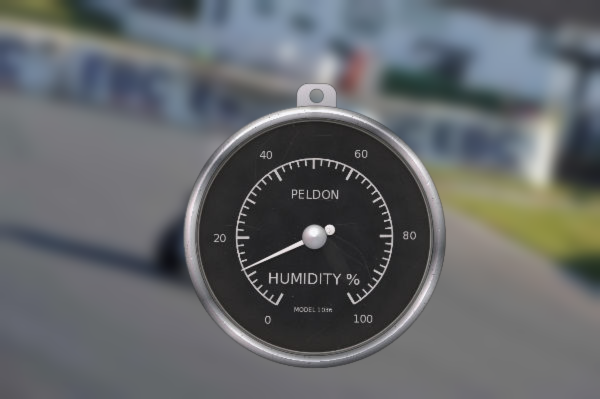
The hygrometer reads 12
